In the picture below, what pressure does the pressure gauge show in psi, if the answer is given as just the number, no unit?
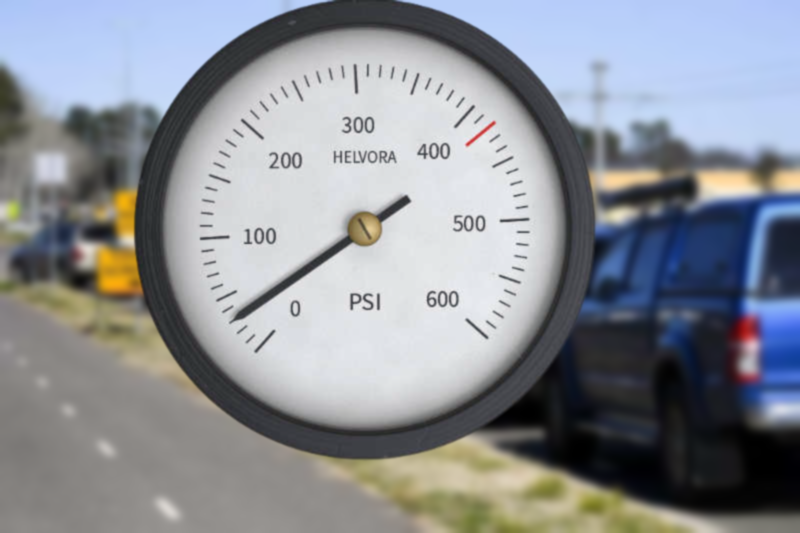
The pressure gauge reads 30
